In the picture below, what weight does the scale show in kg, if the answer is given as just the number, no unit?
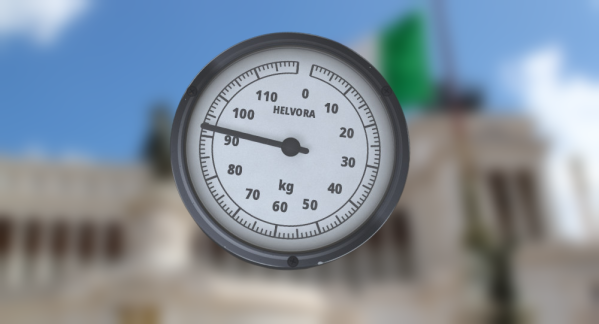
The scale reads 92
